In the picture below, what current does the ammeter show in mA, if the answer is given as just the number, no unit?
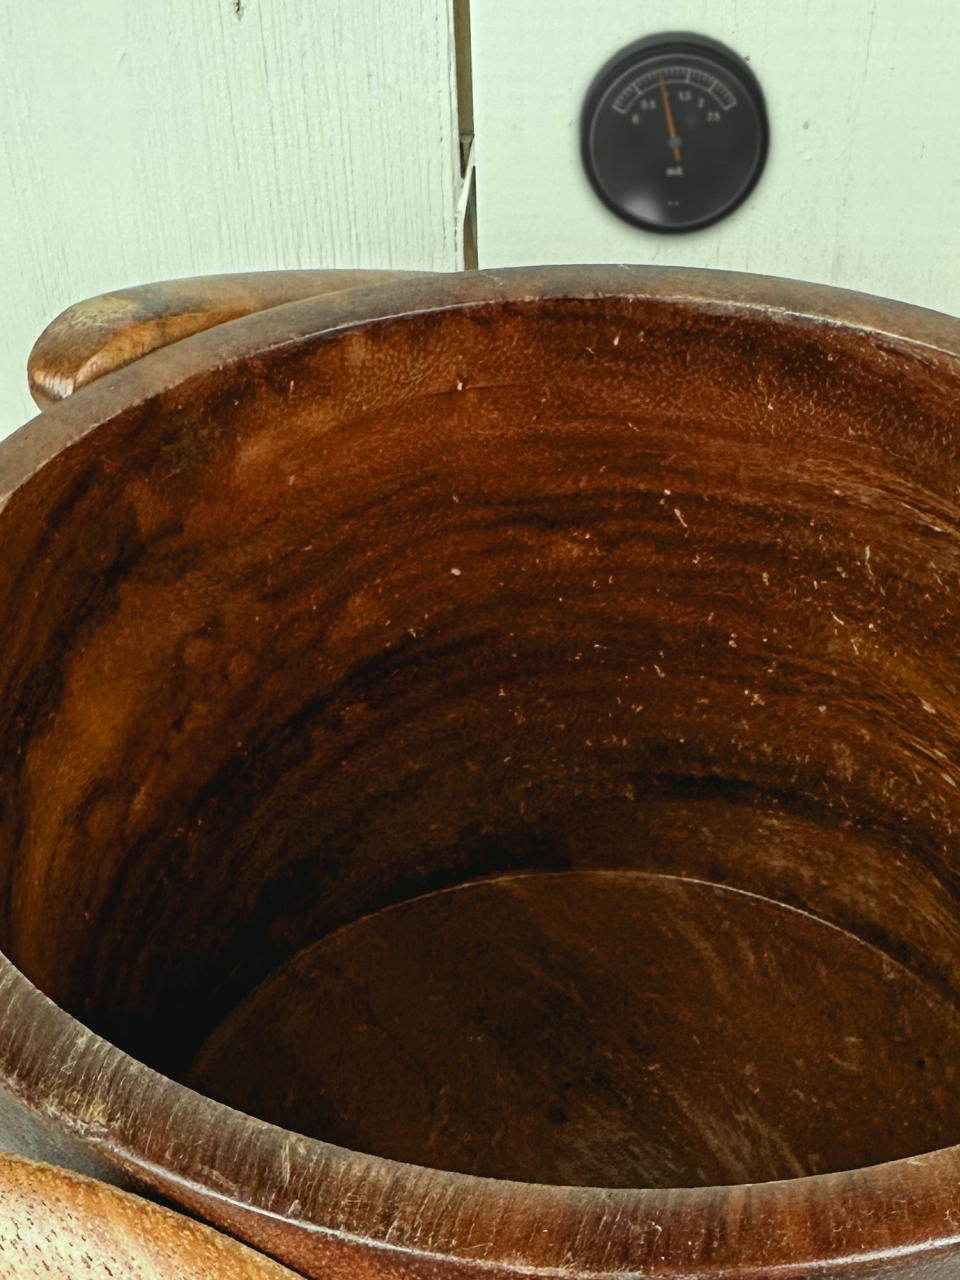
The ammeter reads 1
